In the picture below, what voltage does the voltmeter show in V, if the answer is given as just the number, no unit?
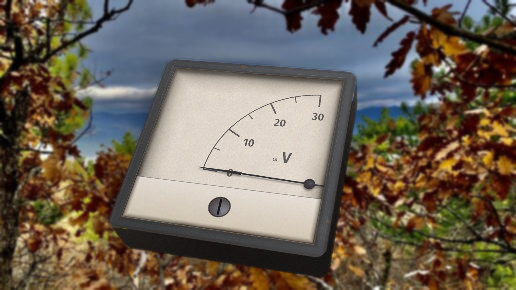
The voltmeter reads 0
